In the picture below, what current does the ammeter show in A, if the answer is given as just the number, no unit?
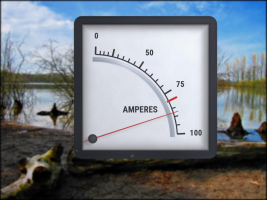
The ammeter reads 87.5
